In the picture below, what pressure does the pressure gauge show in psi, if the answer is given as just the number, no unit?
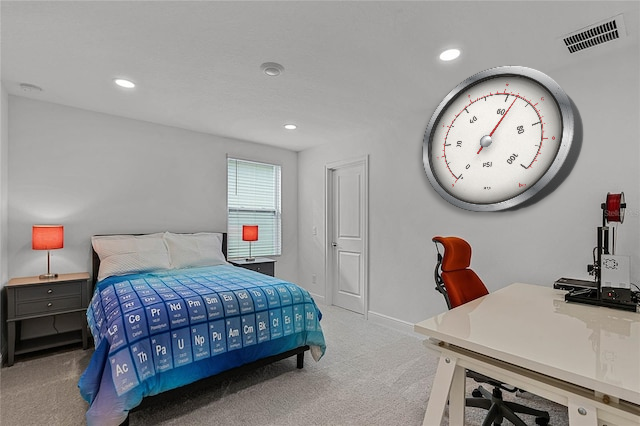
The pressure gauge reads 65
